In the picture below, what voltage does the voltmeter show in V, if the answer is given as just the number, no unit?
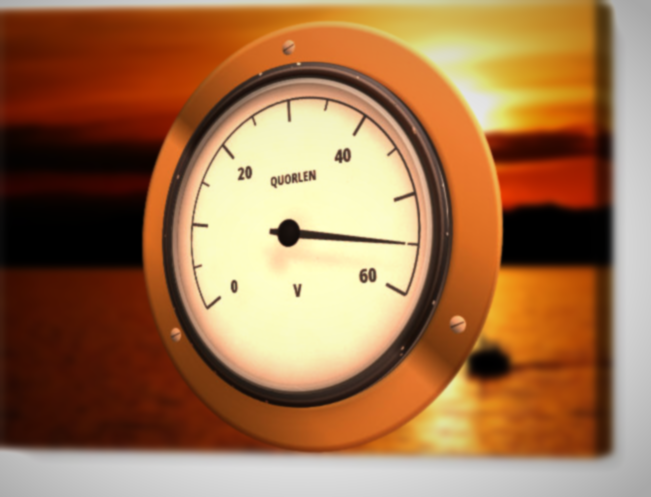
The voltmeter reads 55
